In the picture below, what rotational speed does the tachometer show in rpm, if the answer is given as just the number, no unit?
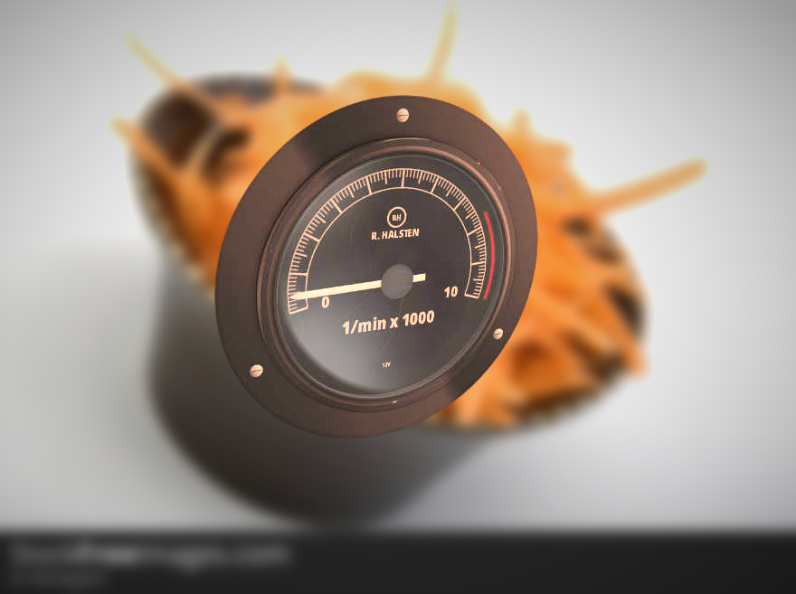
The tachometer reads 500
